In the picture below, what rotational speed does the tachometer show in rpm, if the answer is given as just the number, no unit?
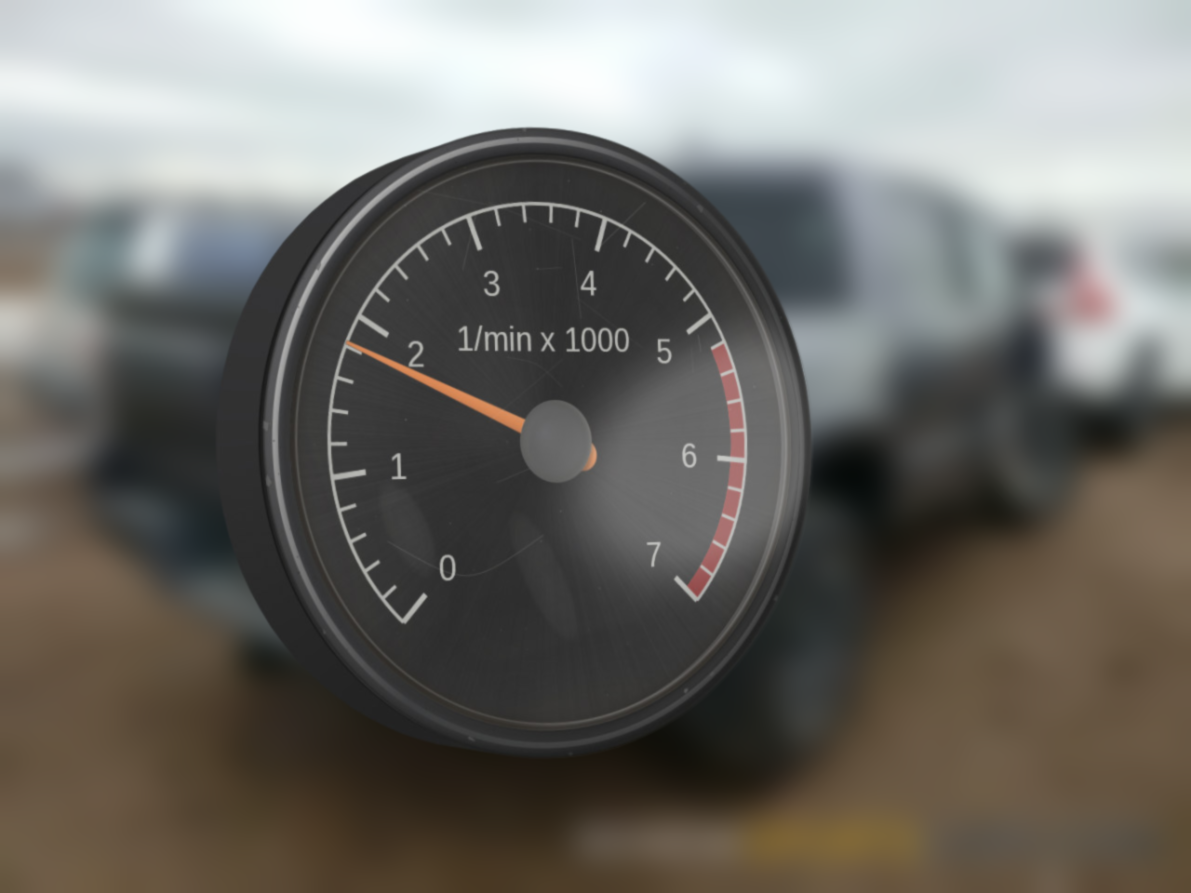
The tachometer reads 1800
